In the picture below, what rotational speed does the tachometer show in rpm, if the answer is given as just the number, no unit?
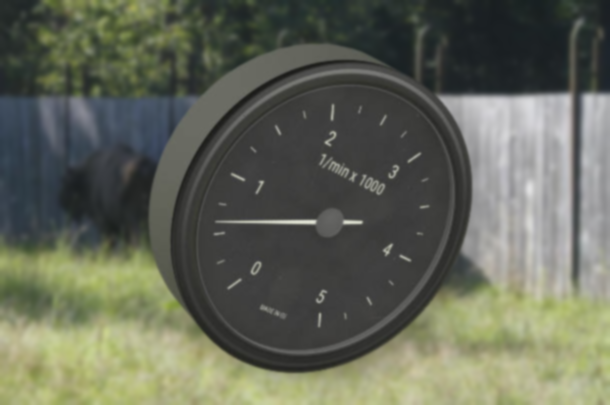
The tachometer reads 625
